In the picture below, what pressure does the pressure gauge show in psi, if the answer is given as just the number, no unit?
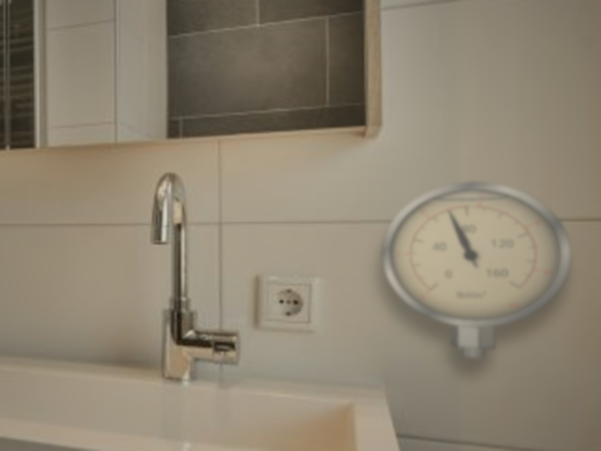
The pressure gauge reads 70
